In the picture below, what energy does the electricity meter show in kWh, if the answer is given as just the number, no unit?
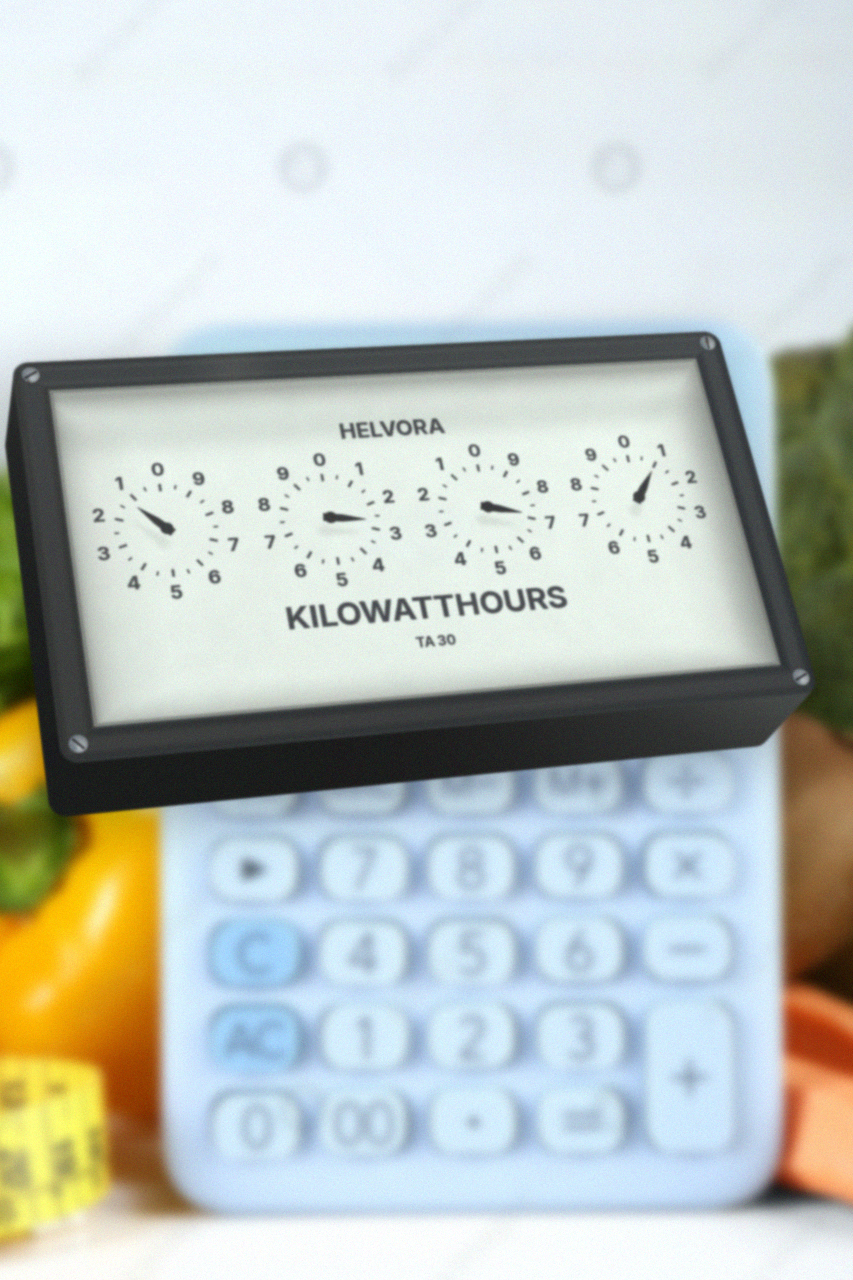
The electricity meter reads 1271
